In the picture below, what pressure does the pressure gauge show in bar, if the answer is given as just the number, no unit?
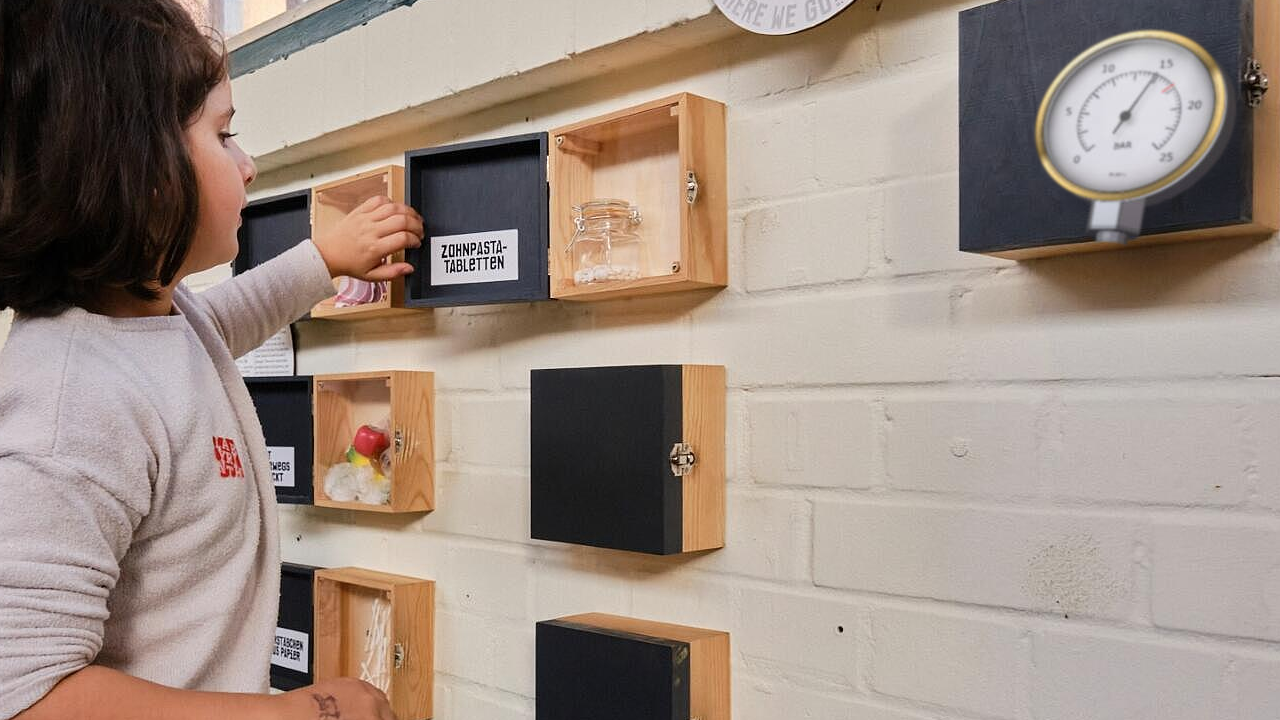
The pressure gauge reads 15
